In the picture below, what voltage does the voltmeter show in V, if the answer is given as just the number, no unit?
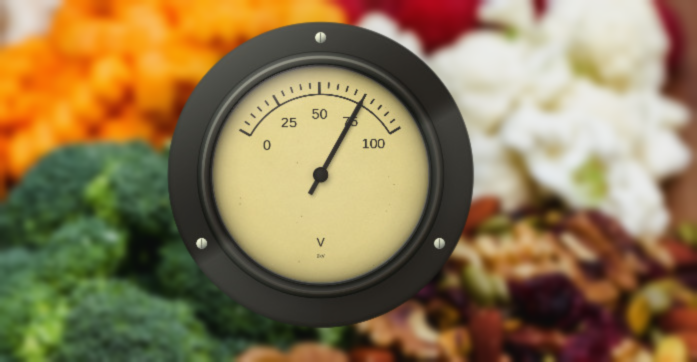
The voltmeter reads 75
